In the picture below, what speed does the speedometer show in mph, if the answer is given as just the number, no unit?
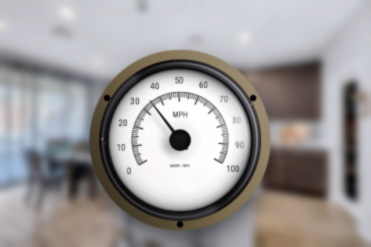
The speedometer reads 35
